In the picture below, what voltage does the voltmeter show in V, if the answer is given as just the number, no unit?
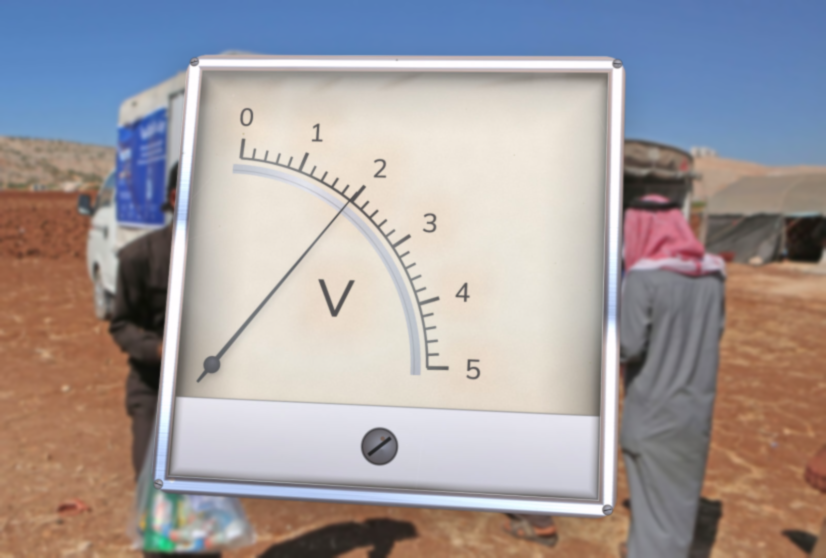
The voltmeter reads 2
